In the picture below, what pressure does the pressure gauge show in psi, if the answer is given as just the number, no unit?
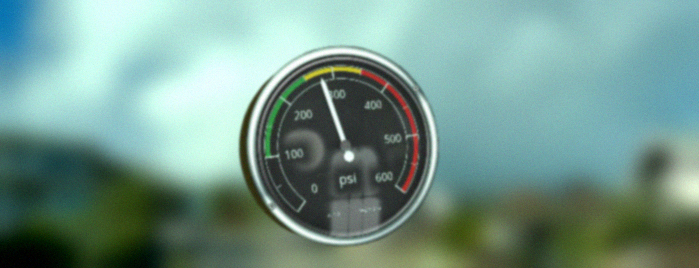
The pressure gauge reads 275
